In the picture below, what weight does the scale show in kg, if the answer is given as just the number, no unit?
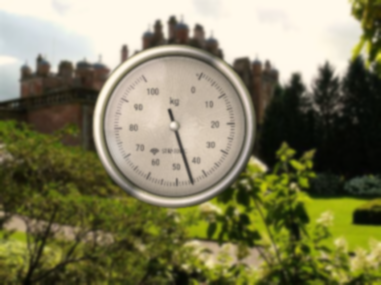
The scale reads 45
